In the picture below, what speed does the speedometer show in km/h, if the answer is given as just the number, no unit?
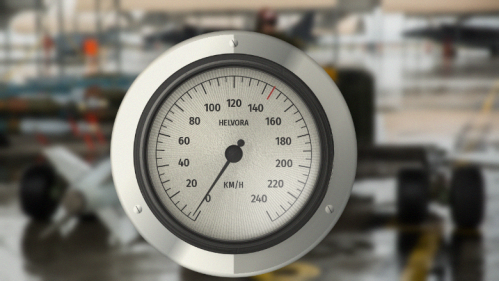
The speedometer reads 2.5
